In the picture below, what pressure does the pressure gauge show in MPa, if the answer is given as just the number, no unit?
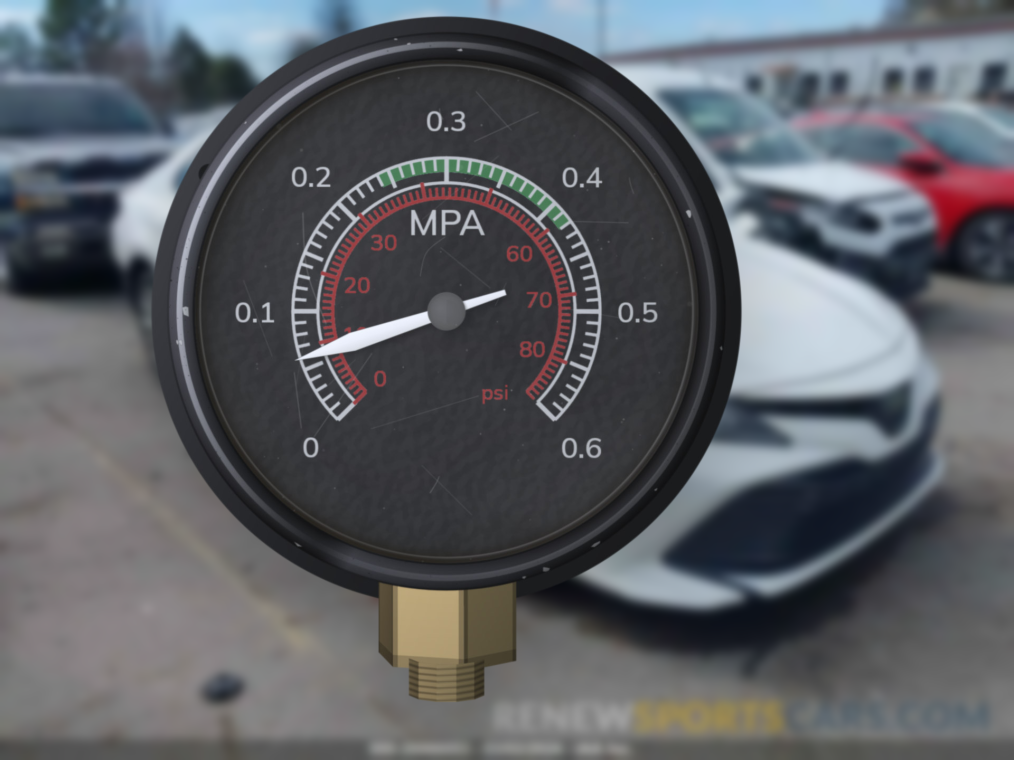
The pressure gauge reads 0.06
